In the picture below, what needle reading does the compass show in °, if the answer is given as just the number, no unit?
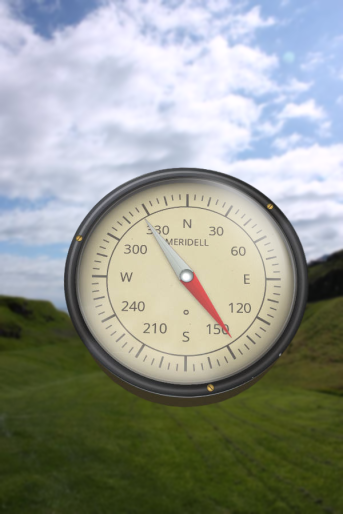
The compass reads 145
